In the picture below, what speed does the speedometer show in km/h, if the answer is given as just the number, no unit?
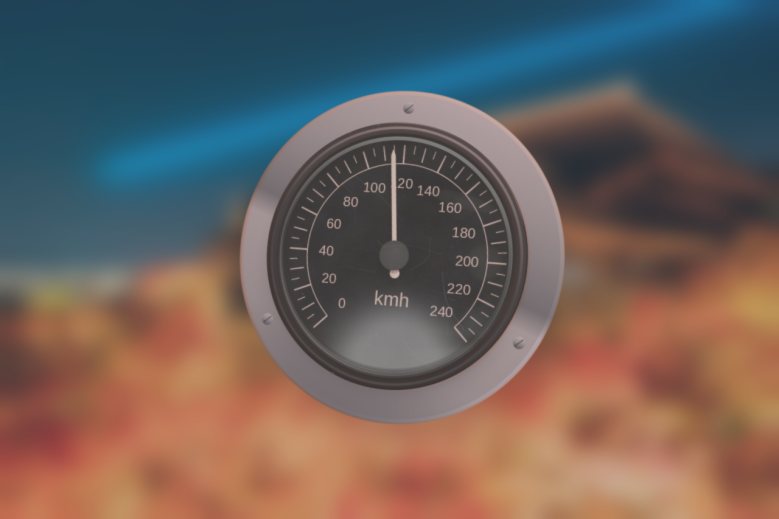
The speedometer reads 115
